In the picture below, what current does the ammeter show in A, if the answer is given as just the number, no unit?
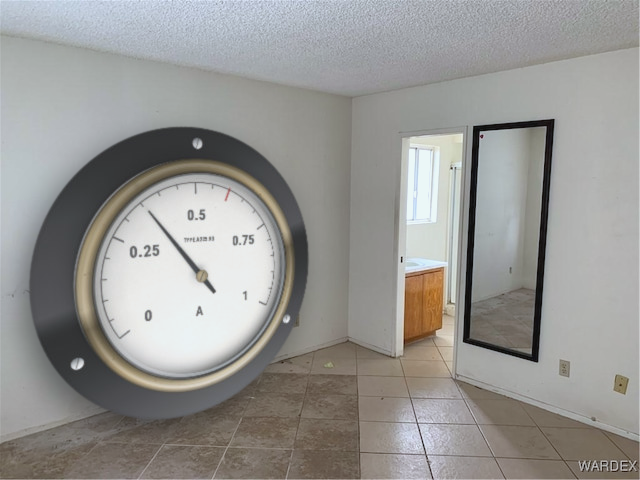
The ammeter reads 0.35
